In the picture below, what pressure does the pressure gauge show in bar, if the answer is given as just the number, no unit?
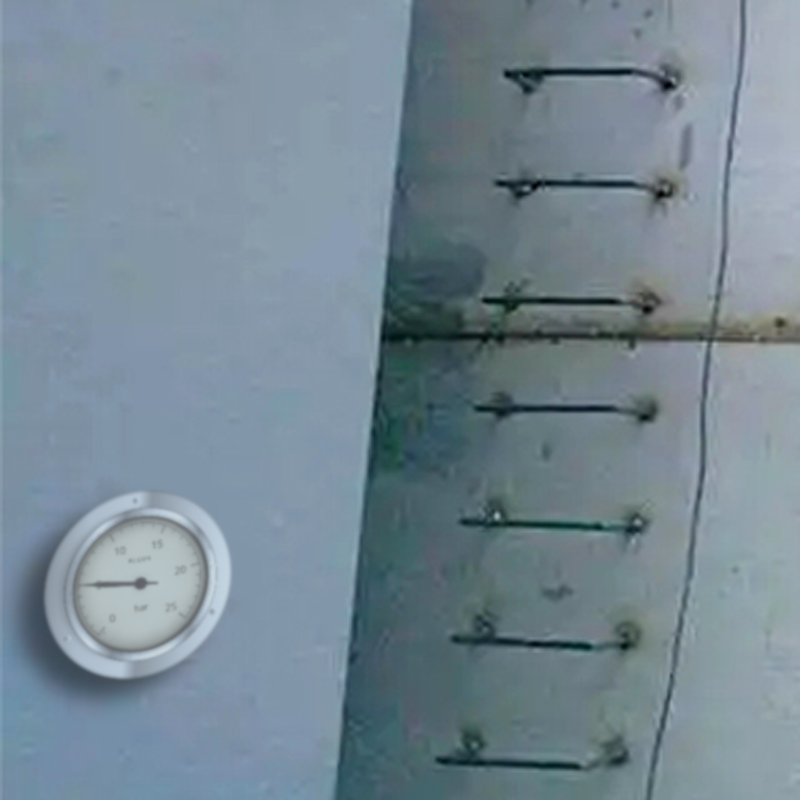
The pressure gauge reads 5
